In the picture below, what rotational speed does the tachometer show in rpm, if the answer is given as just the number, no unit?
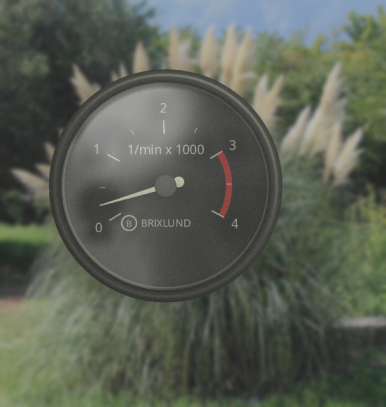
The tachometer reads 250
